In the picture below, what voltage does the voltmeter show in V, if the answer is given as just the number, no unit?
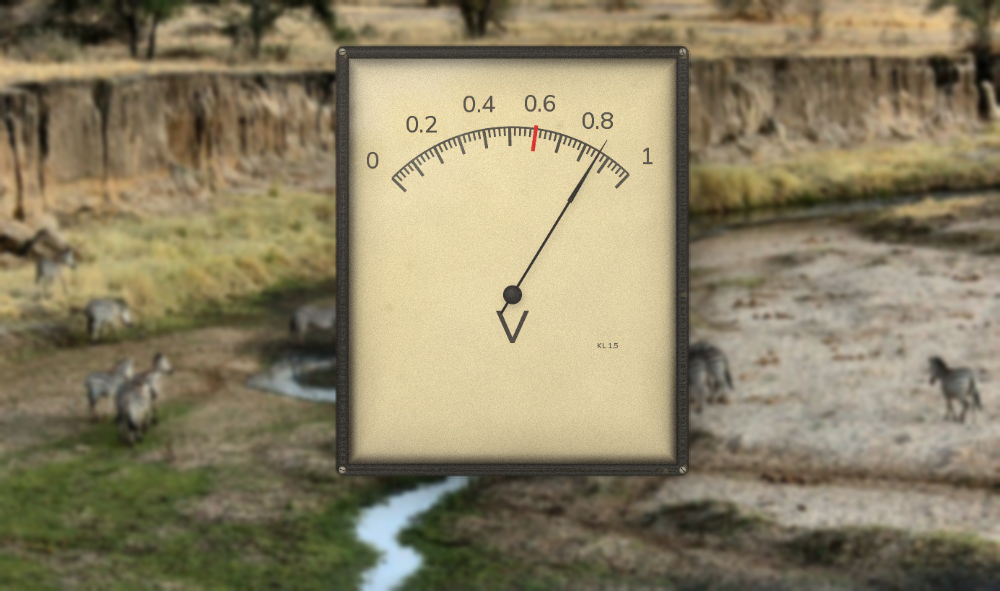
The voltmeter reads 0.86
